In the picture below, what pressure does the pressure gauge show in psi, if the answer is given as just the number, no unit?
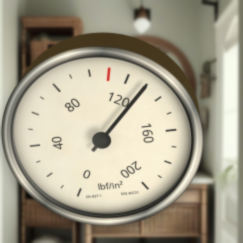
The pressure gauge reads 130
